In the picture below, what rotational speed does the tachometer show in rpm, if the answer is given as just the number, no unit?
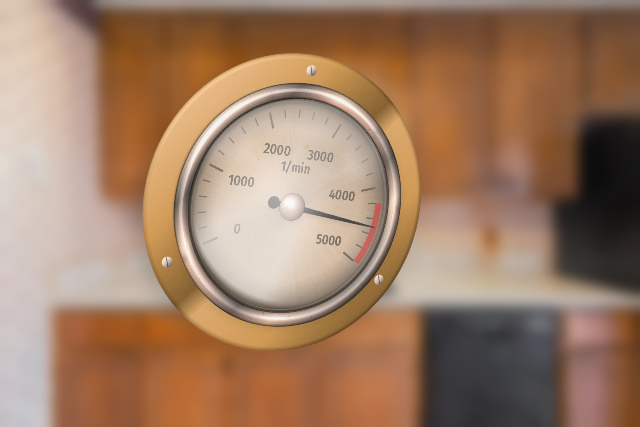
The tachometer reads 4500
